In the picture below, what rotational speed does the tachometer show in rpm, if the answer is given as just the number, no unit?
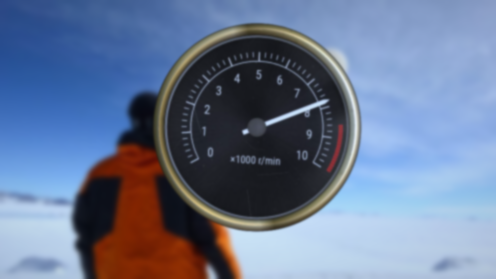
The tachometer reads 7800
